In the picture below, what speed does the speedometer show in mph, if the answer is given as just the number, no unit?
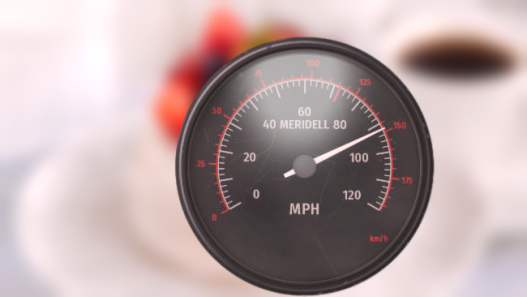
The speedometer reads 92
